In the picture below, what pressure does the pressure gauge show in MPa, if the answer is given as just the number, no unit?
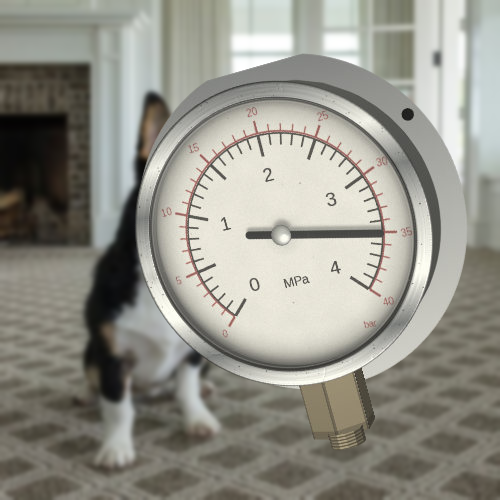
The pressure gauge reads 3.5
